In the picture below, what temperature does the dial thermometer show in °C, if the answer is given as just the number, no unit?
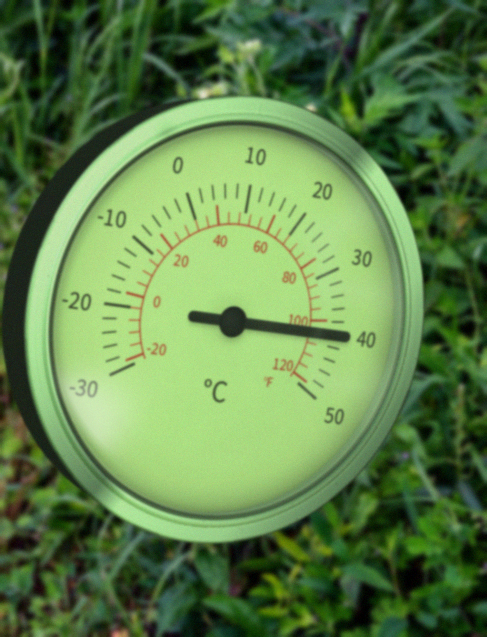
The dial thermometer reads 40
